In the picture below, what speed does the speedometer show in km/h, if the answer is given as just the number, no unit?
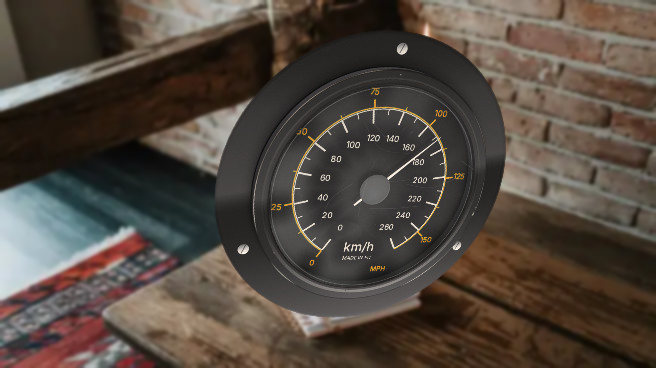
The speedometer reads 170
